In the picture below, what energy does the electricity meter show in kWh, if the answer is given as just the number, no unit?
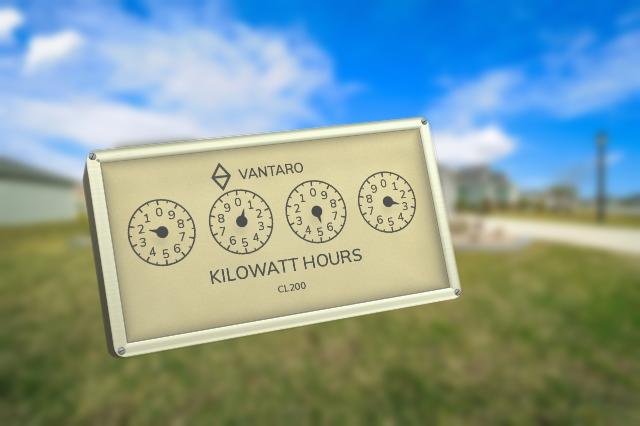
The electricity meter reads 2053
